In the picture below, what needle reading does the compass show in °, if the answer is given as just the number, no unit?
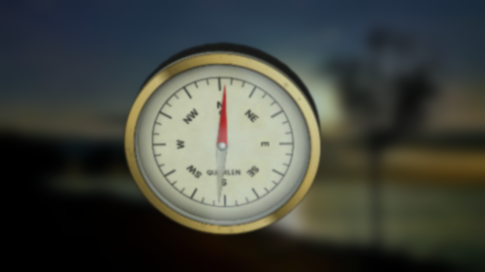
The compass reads 5
